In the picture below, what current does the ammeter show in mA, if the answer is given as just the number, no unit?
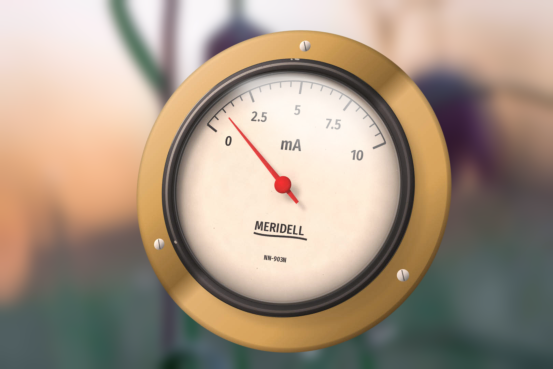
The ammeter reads 1
